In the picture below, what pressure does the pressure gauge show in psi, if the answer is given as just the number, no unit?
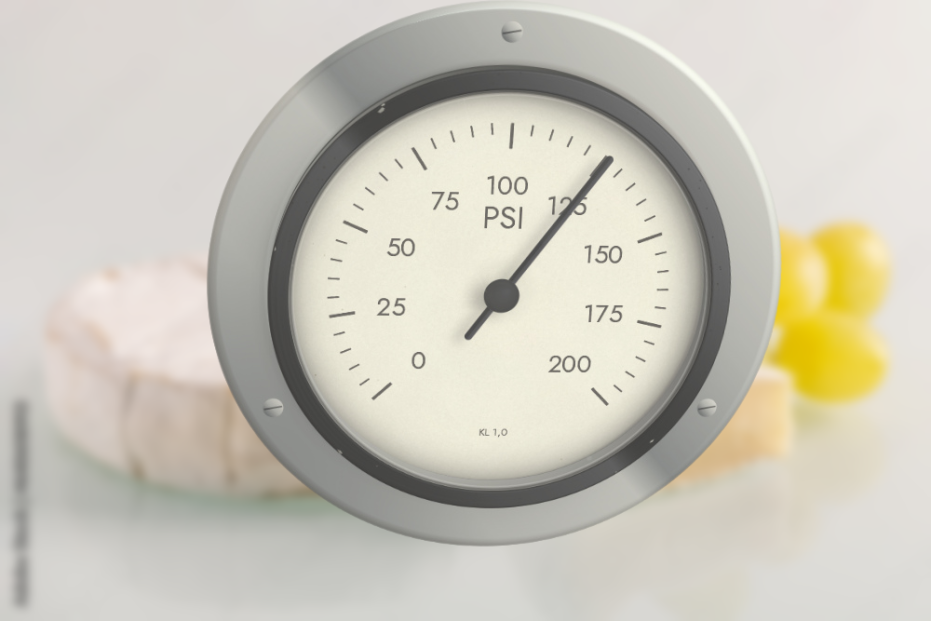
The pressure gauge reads 125
